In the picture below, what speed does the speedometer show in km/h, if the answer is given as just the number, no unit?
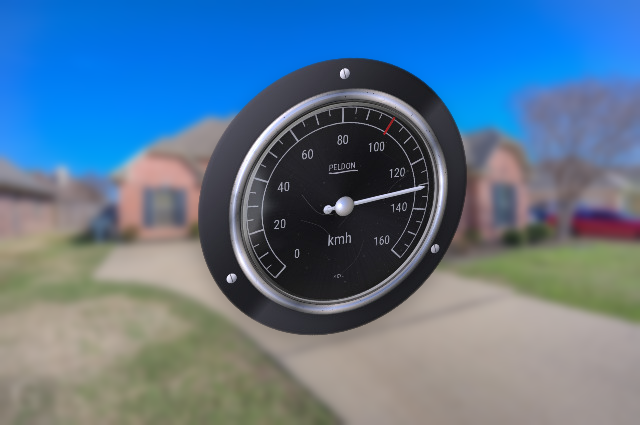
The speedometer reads 130
